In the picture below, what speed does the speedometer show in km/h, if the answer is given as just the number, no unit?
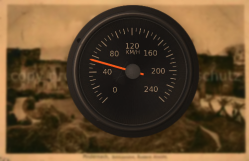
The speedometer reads 55
